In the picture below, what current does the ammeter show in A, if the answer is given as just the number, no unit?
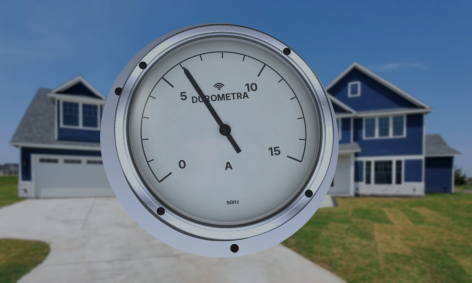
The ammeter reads 6
